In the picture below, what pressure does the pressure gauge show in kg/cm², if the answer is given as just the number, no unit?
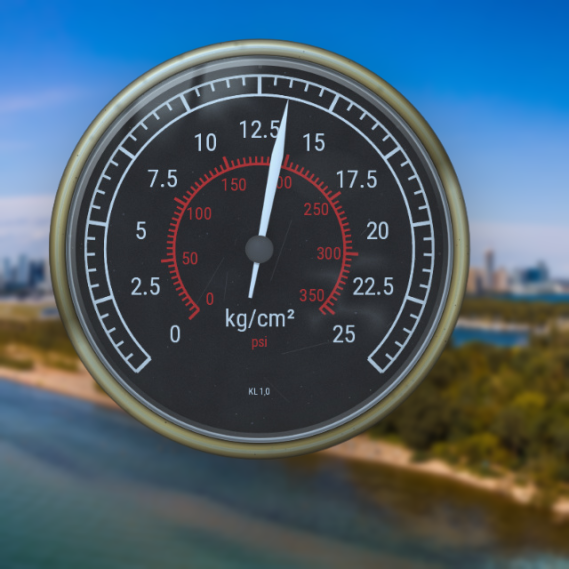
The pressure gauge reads 13.5
